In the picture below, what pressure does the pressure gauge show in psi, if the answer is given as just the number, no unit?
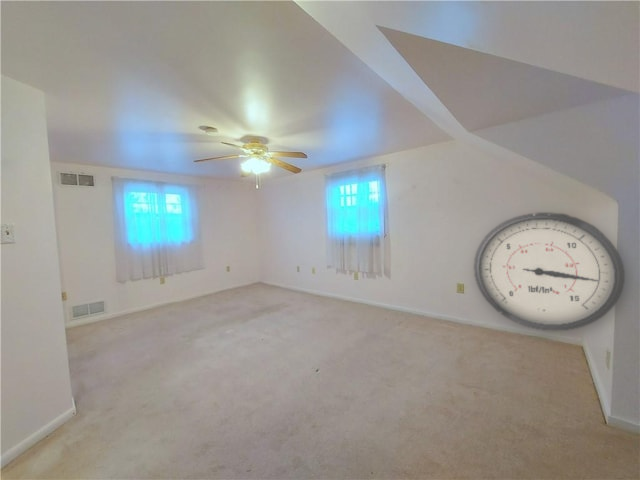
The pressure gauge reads 13
